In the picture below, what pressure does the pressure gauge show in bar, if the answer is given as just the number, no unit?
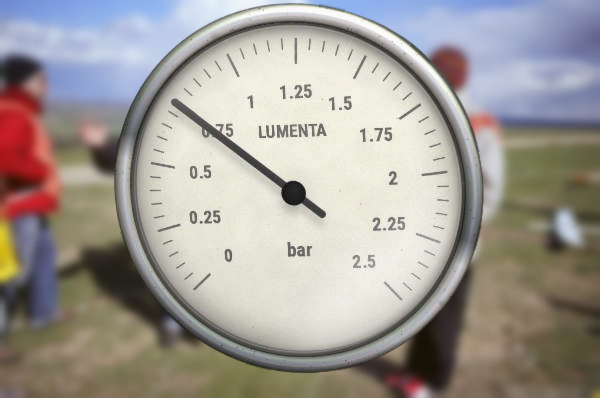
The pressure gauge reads 0.75
